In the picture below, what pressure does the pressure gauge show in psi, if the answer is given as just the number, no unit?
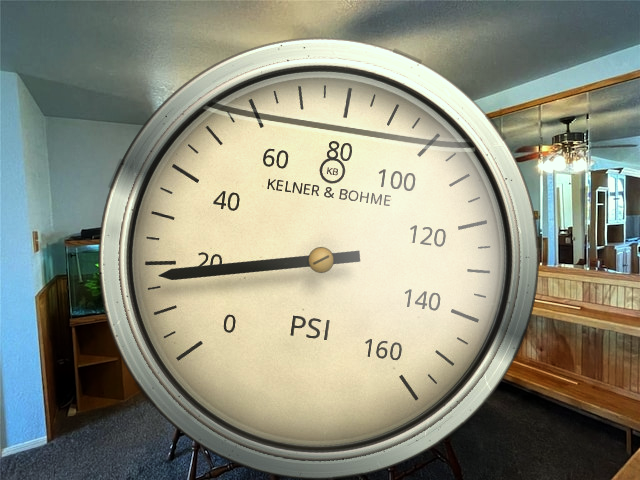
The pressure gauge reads 17.5
